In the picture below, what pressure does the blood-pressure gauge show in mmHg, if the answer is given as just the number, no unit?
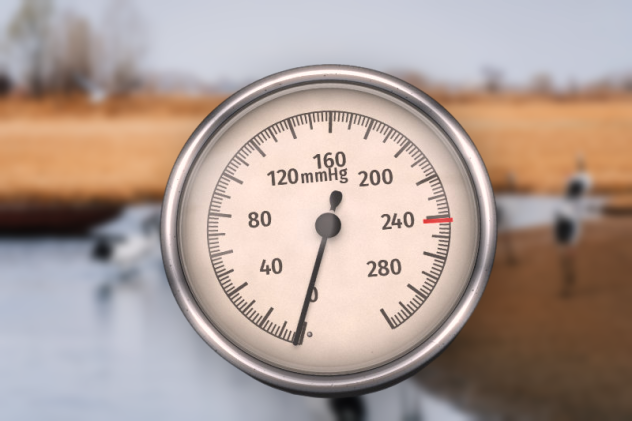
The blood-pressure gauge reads 2
